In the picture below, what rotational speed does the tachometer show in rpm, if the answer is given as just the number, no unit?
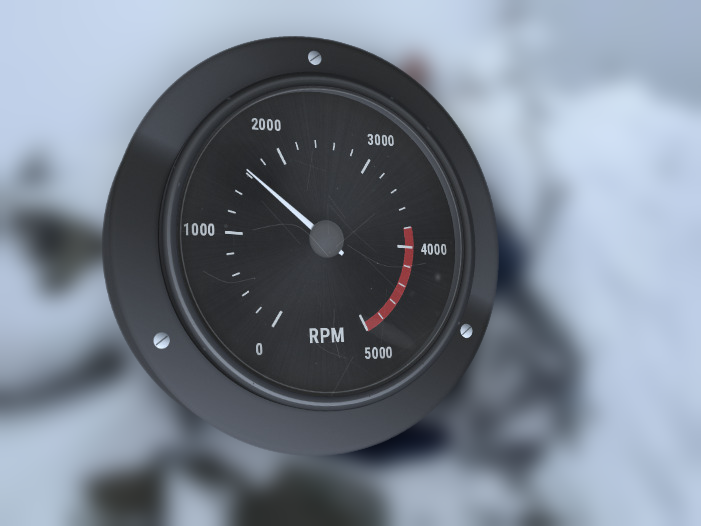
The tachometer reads 1600
